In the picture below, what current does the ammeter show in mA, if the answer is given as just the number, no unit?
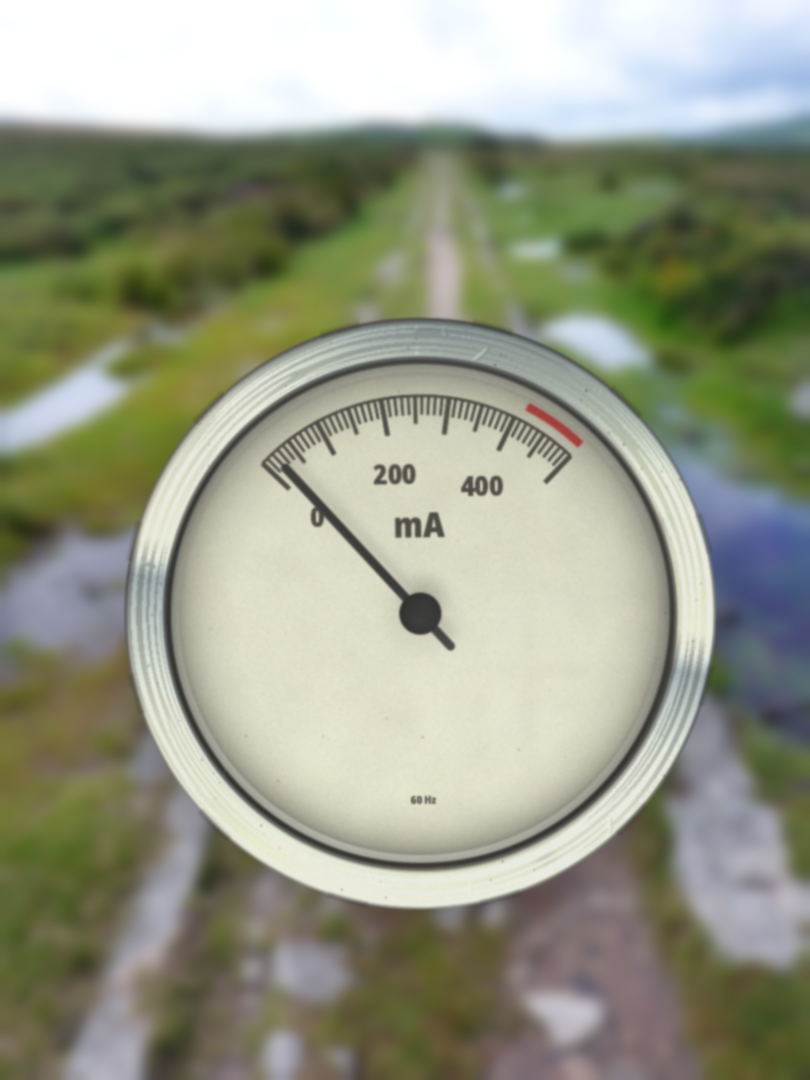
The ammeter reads 20
